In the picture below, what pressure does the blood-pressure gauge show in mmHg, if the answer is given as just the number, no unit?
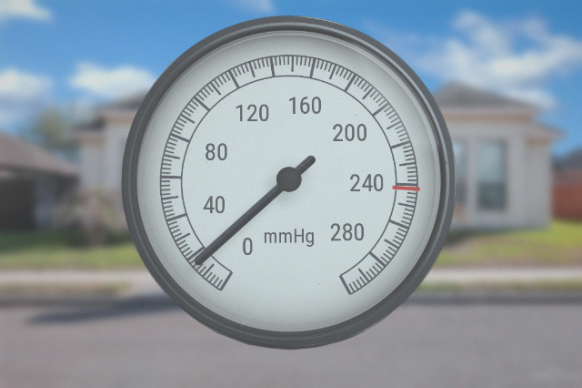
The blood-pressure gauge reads 16
